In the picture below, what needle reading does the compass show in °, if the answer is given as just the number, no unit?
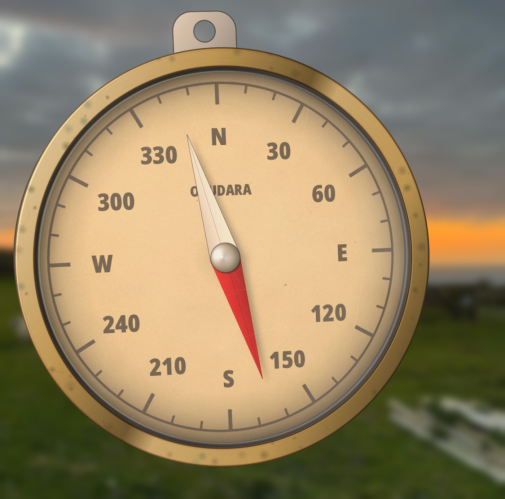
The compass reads 165
